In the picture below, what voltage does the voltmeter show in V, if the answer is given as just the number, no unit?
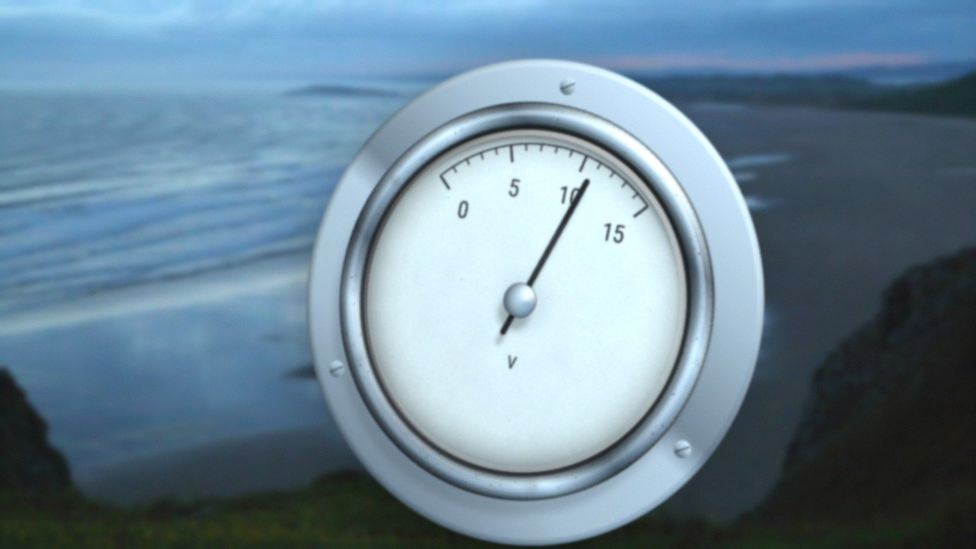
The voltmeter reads 11
